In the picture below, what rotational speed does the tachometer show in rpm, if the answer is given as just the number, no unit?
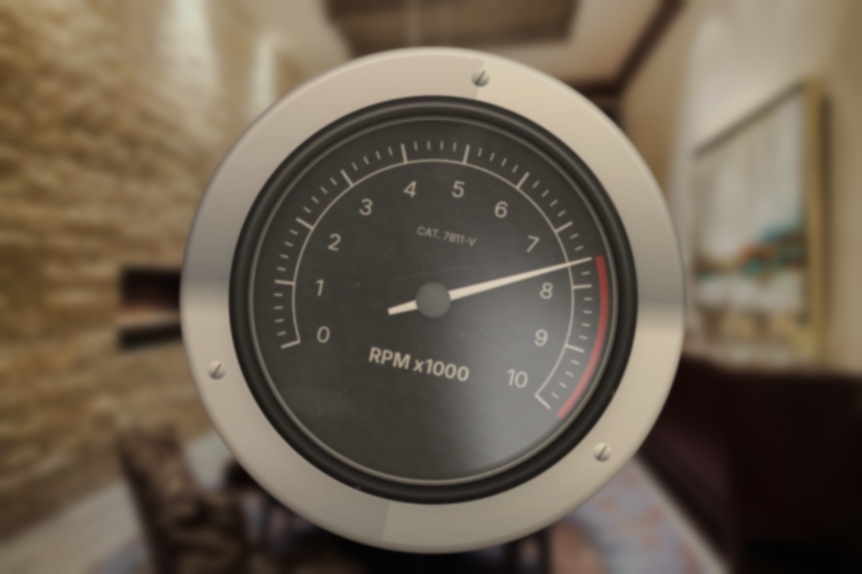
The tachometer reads 7600
